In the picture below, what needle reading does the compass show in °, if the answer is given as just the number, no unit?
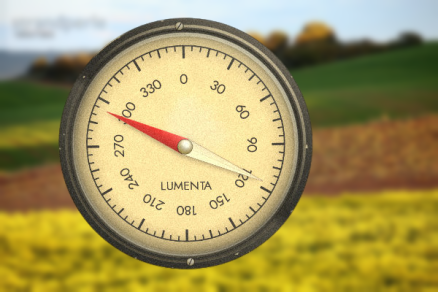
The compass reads 295
